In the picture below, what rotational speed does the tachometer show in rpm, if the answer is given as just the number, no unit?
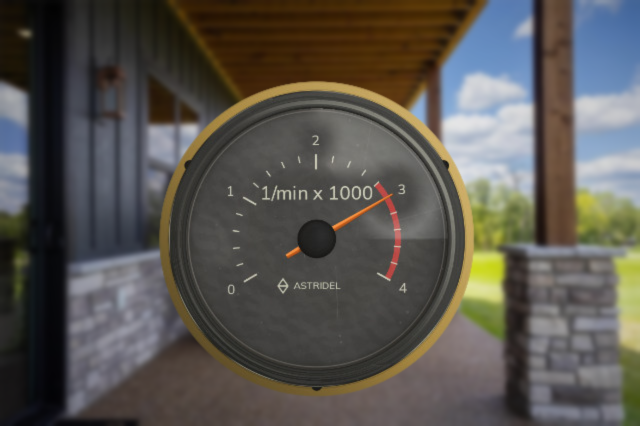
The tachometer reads 3000
